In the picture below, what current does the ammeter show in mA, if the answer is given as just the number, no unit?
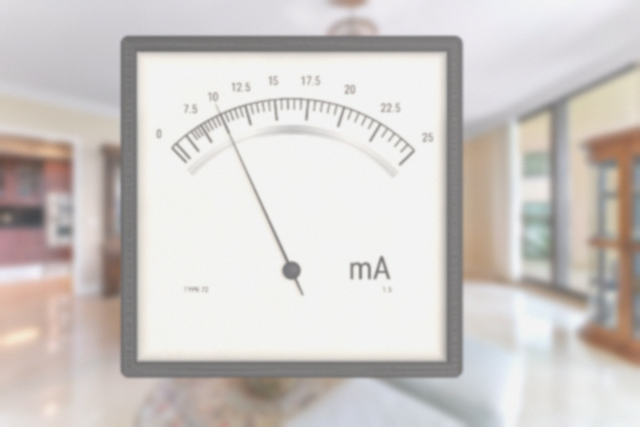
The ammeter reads 10
